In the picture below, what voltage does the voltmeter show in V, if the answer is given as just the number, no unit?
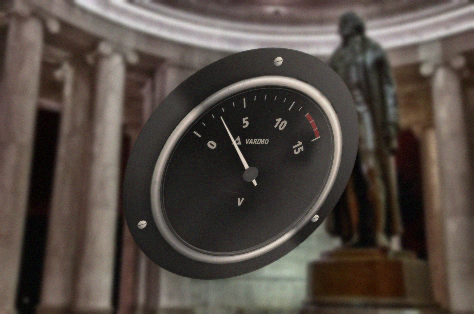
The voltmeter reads 2.5
